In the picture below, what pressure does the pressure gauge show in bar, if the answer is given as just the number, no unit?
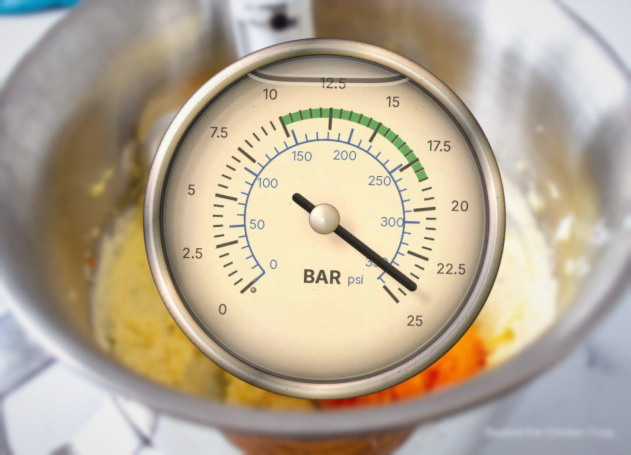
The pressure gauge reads 24
